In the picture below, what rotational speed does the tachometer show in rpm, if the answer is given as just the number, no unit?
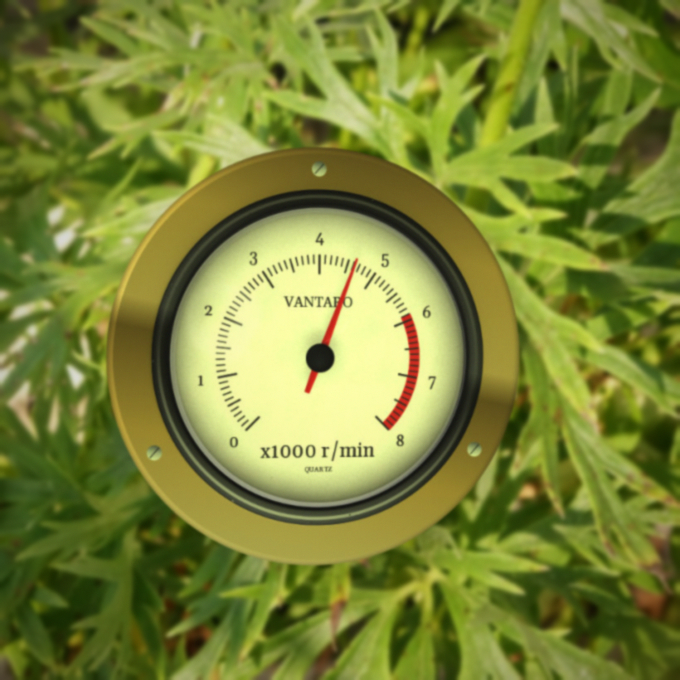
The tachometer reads 4600
